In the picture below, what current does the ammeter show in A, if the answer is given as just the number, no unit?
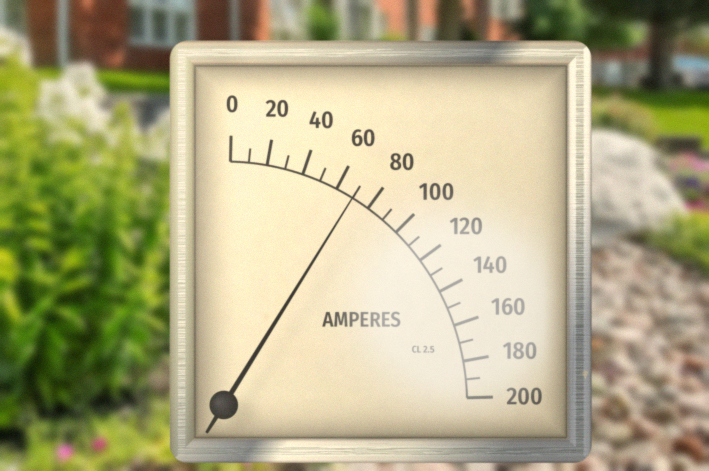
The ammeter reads 70
